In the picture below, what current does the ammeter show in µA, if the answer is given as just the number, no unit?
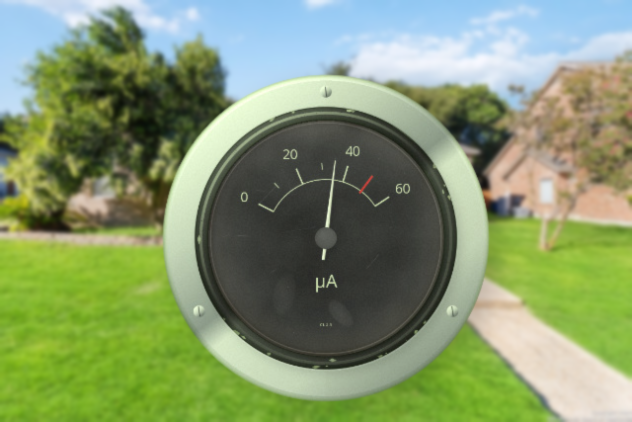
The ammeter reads 35
